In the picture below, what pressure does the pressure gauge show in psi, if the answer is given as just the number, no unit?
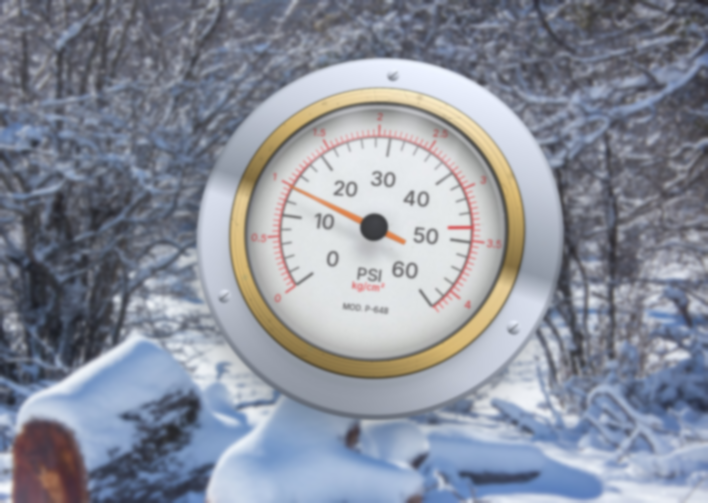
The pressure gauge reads 14
